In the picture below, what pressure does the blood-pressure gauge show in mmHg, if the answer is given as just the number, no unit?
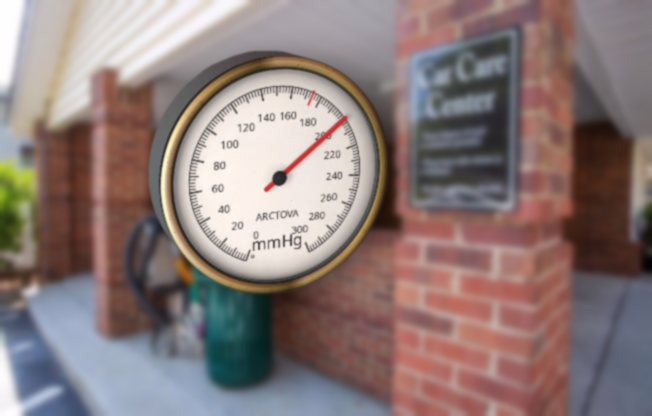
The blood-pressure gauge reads 200
